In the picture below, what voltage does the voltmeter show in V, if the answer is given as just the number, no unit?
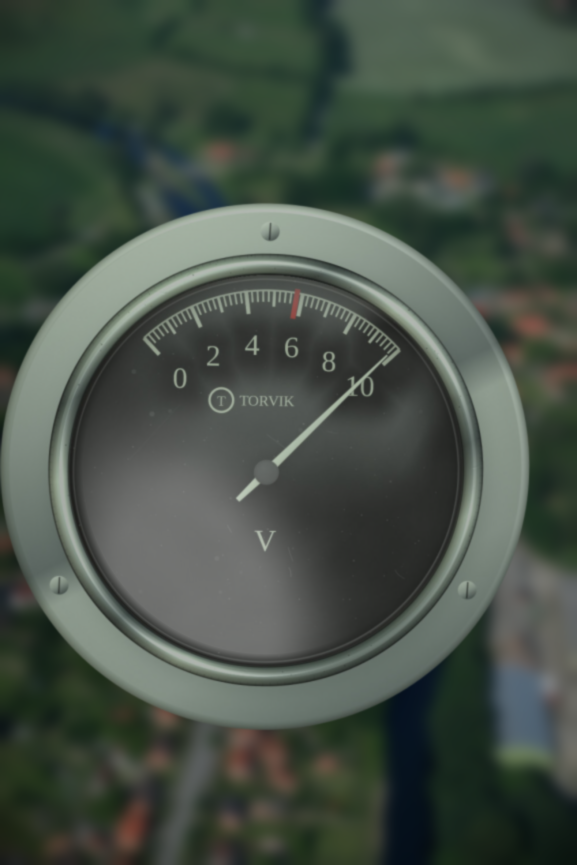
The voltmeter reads 9.8
